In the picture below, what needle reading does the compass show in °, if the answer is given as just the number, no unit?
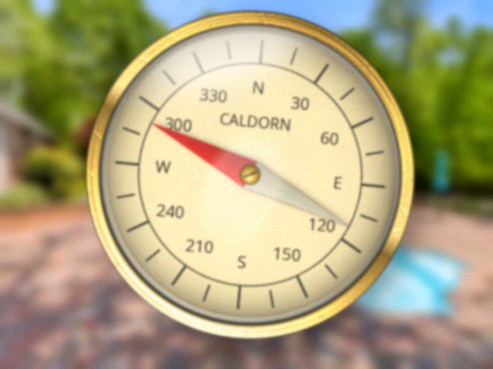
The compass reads 292.5
